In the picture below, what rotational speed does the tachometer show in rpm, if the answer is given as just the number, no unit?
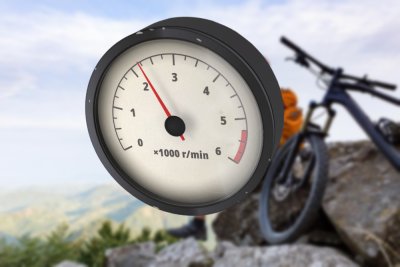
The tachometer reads 2250
